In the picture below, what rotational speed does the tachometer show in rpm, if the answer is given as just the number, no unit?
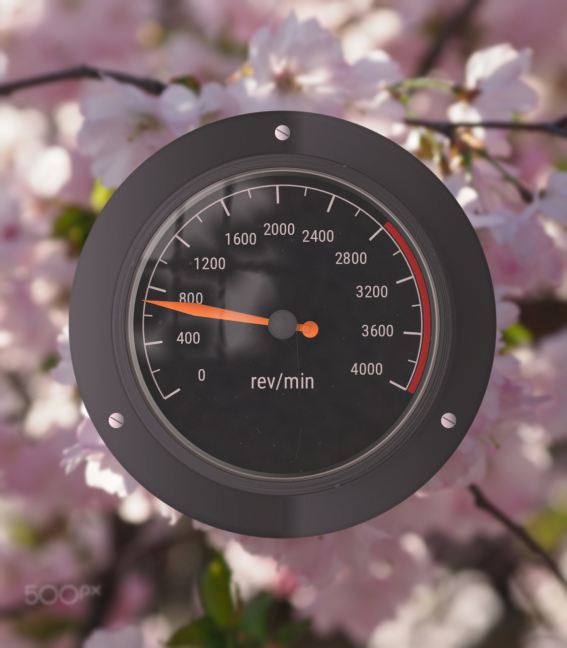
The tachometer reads 700
